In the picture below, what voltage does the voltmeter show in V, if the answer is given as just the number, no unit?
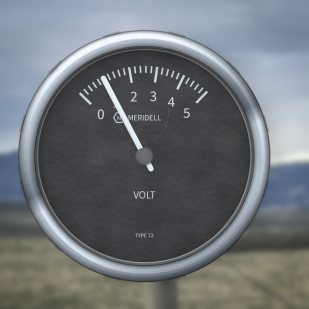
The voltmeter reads 1
